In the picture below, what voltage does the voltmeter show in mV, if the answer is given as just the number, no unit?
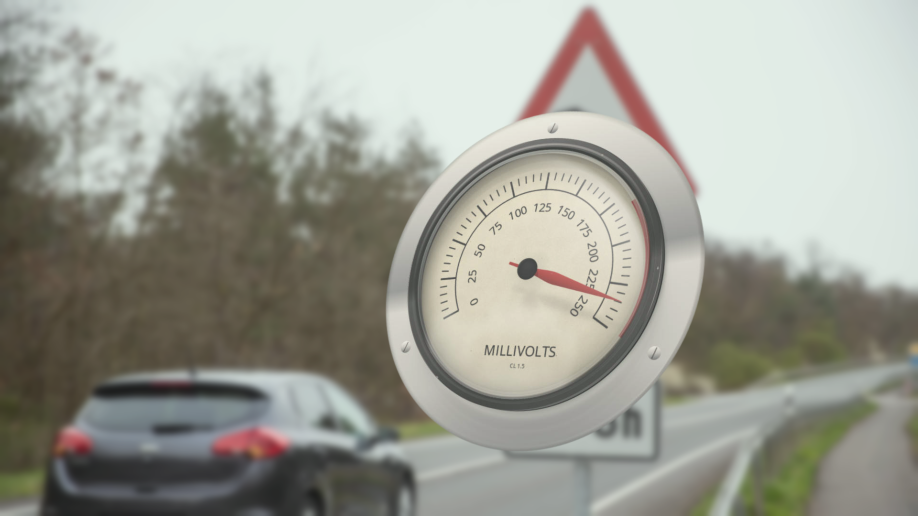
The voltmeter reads 235
